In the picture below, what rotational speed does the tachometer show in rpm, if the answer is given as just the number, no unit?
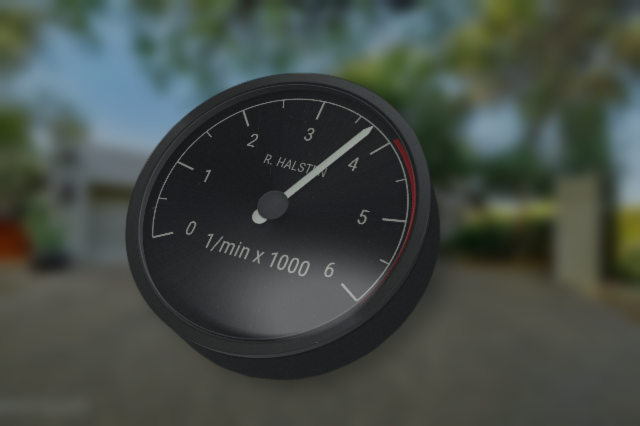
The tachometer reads 3750
